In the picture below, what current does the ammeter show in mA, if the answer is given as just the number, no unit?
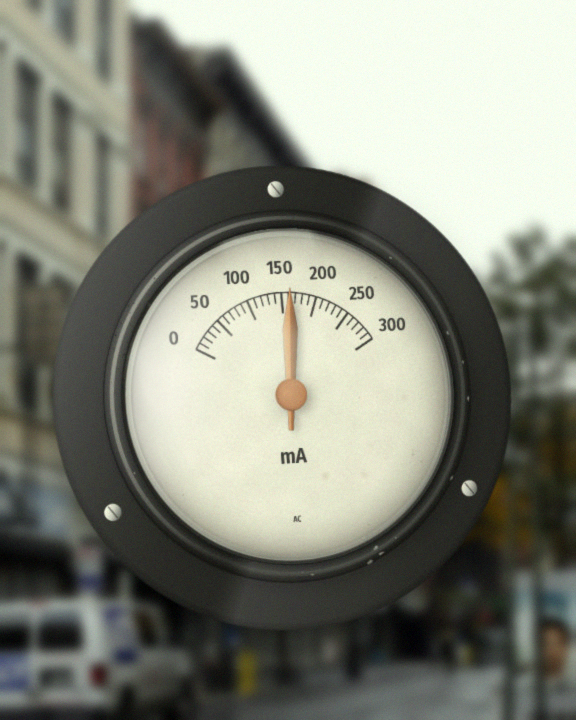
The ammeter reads 160
